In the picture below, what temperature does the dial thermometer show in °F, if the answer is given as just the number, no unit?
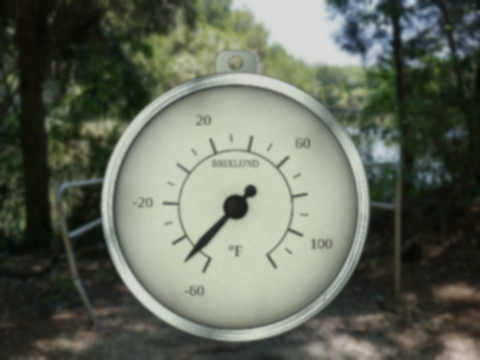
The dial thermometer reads -50
